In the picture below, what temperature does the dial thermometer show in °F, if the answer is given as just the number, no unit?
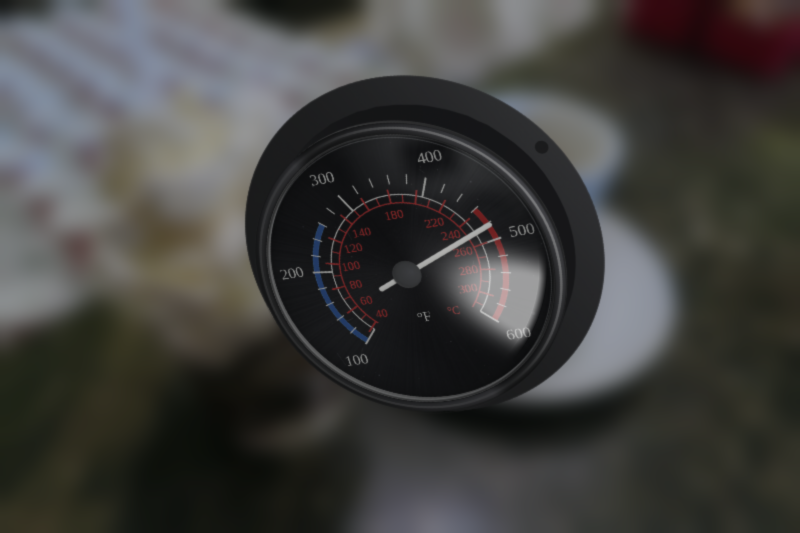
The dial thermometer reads 480
